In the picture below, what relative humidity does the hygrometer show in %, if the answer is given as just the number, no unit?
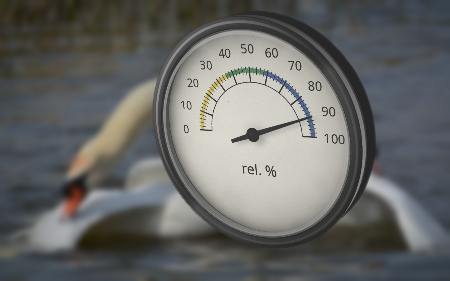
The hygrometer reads 90
